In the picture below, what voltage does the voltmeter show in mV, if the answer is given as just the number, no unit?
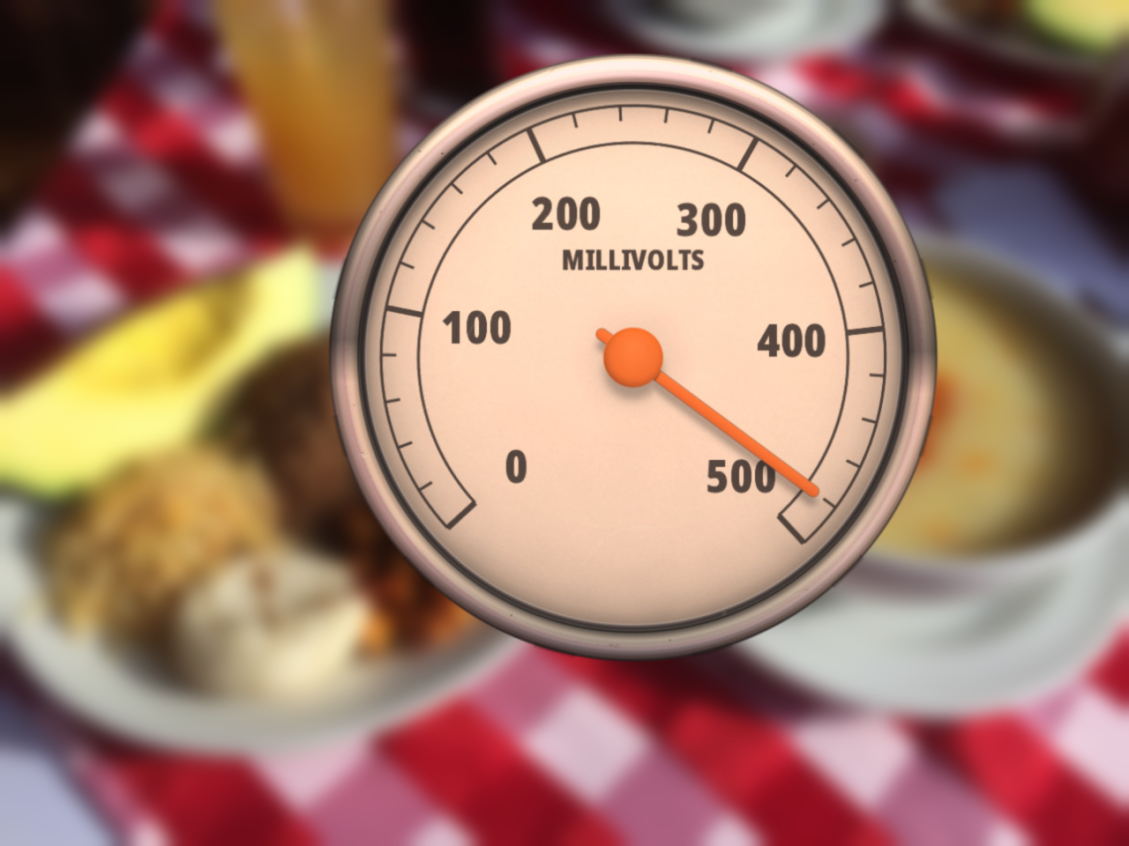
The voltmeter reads 480
